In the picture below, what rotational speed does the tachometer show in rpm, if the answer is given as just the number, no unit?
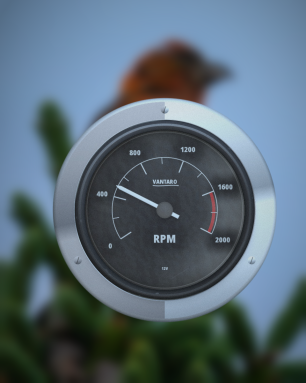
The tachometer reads 500
